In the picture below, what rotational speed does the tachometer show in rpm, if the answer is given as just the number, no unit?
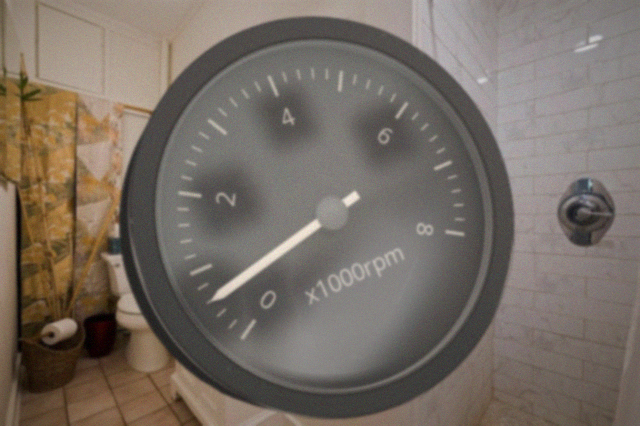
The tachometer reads 600
